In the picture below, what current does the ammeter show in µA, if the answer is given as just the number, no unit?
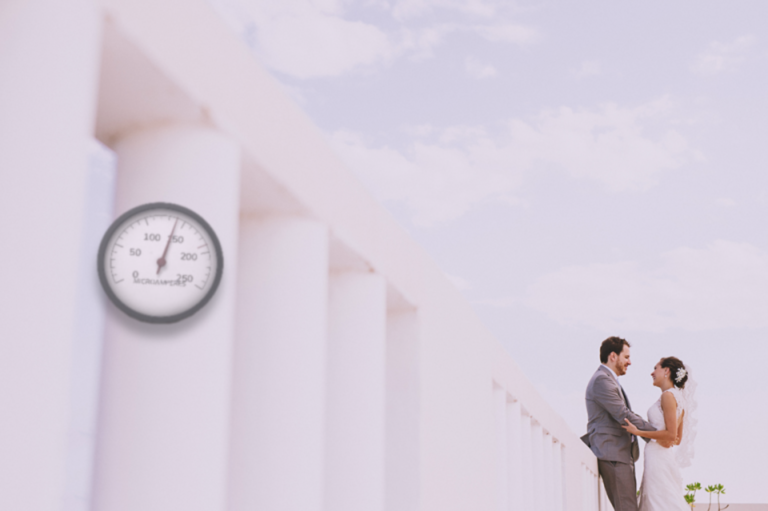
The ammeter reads 140
